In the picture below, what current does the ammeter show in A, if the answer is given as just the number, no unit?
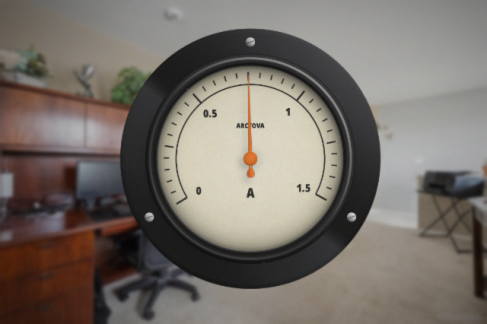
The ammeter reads 0.75
